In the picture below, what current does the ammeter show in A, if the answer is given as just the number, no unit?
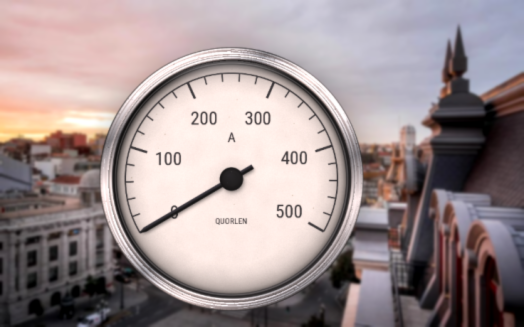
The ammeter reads 0
